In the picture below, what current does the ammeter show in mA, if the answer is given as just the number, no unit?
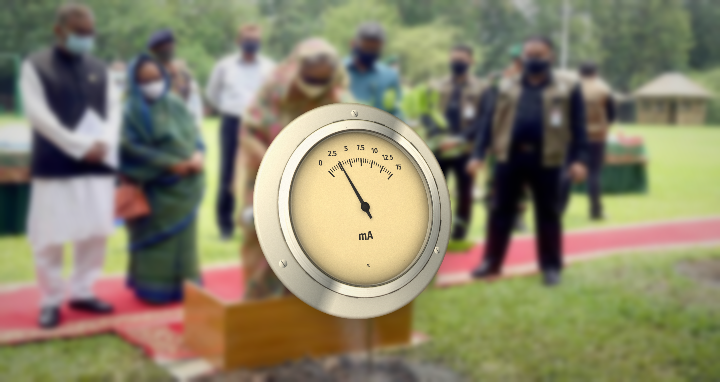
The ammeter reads 2.5
